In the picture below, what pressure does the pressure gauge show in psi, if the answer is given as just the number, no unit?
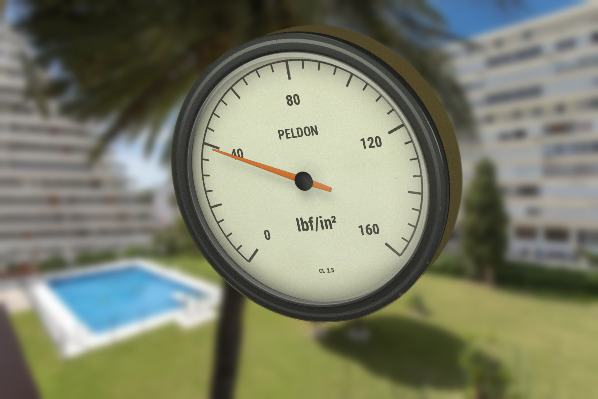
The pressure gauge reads 40
